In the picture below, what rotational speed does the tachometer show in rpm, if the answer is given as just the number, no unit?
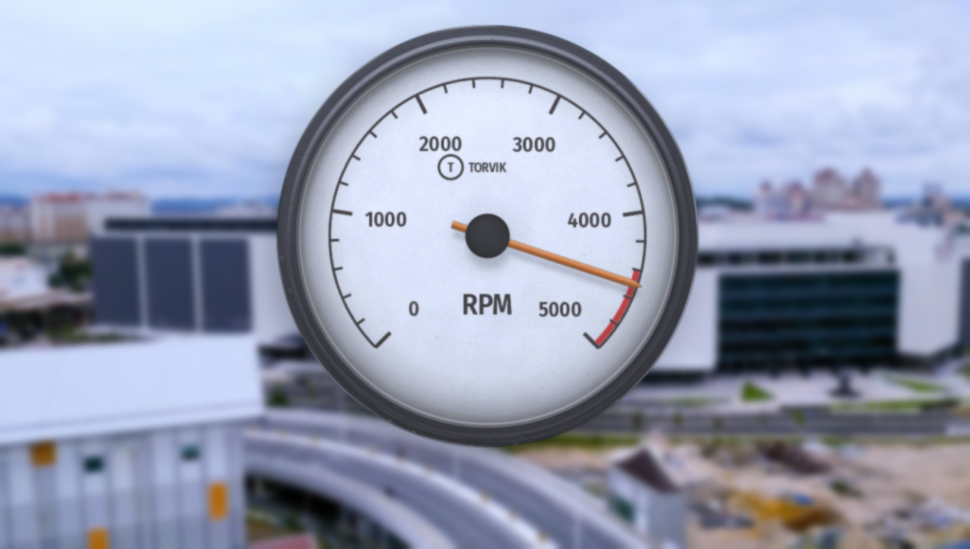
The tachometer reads 4500
